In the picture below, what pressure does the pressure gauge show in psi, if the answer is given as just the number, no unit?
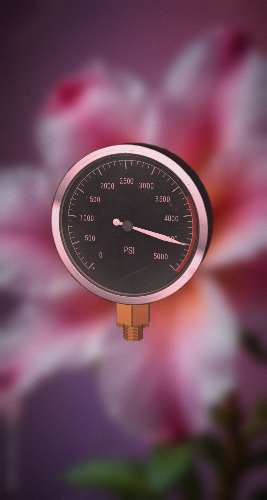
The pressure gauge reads 4500
